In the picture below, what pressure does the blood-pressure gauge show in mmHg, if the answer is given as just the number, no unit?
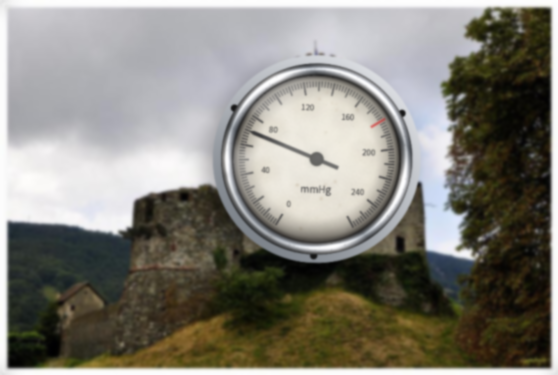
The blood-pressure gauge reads 70
